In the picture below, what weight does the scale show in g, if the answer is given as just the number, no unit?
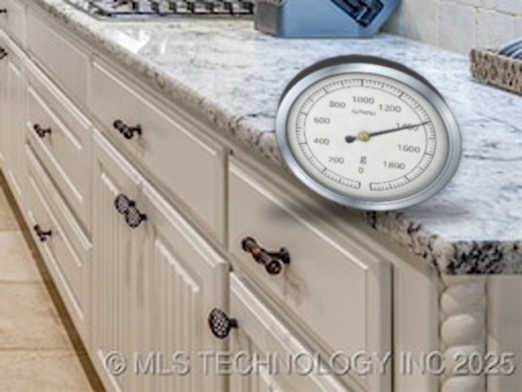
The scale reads 1400
